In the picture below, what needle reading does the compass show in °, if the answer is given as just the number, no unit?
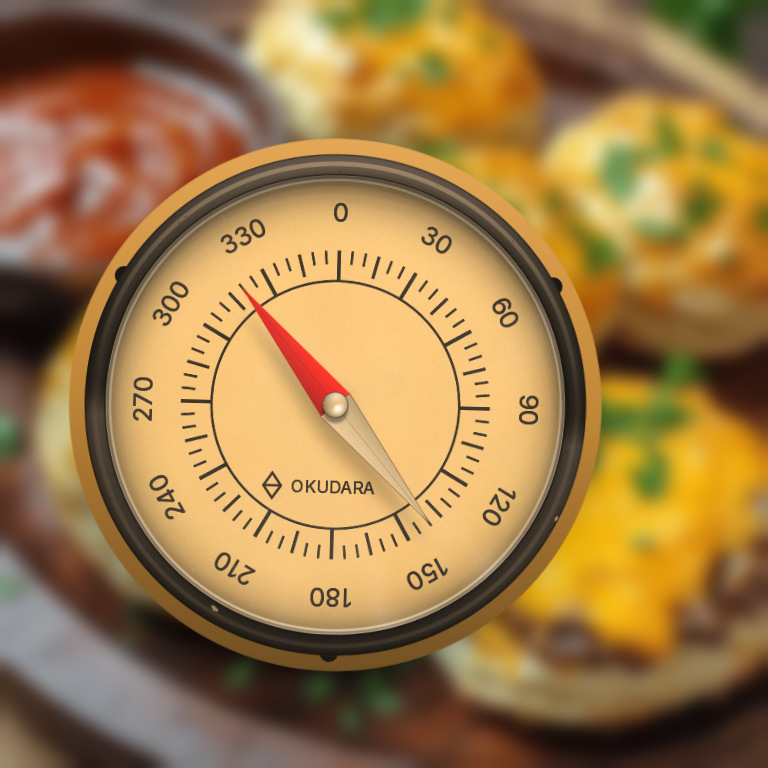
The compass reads 320
